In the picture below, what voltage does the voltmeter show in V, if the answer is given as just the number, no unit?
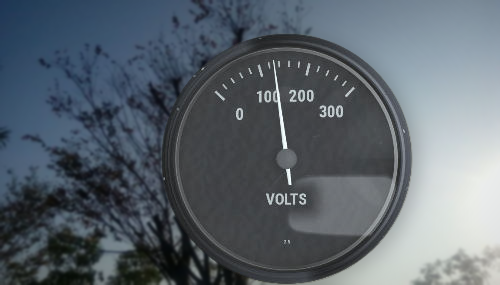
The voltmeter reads 130
